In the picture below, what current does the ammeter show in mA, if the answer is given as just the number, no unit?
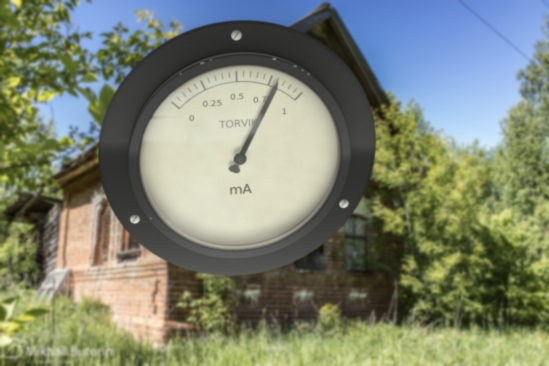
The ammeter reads 0.8
